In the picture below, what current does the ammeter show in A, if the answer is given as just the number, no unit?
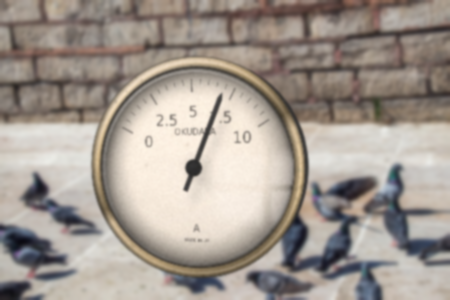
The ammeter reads 7
